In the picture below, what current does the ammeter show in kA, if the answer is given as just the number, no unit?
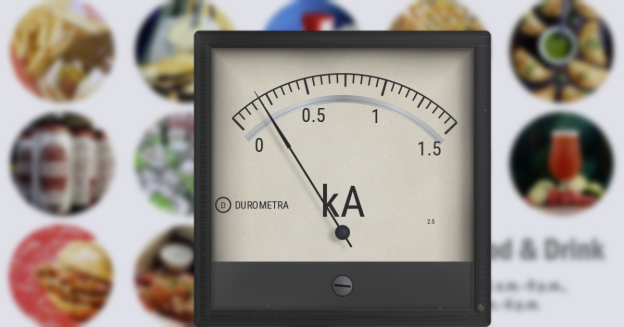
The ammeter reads 0.2
